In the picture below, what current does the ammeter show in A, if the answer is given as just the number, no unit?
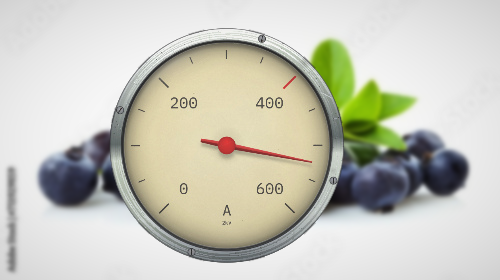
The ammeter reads 525
